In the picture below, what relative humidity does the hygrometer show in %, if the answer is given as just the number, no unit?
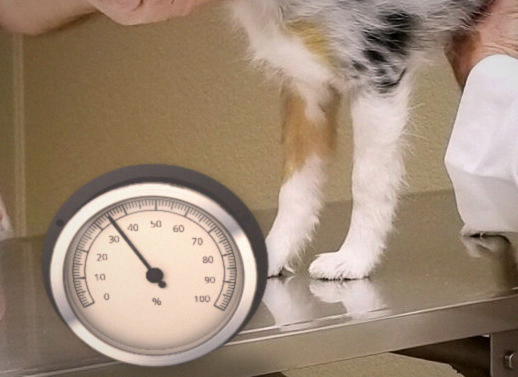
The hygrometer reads 35
